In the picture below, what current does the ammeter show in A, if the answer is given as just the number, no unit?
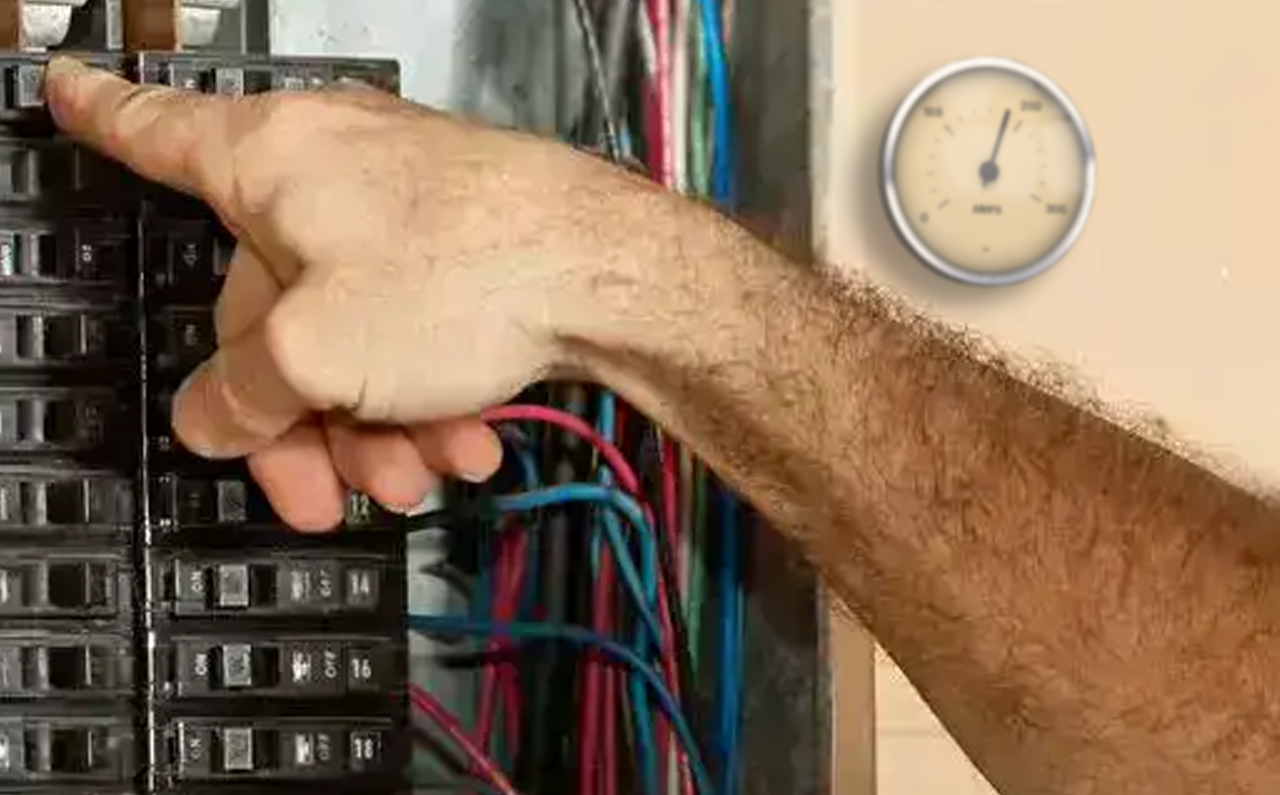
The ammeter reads 180
